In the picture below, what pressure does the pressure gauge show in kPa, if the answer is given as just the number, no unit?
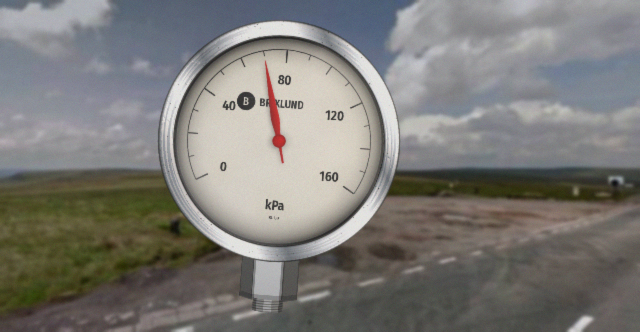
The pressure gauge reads 70
